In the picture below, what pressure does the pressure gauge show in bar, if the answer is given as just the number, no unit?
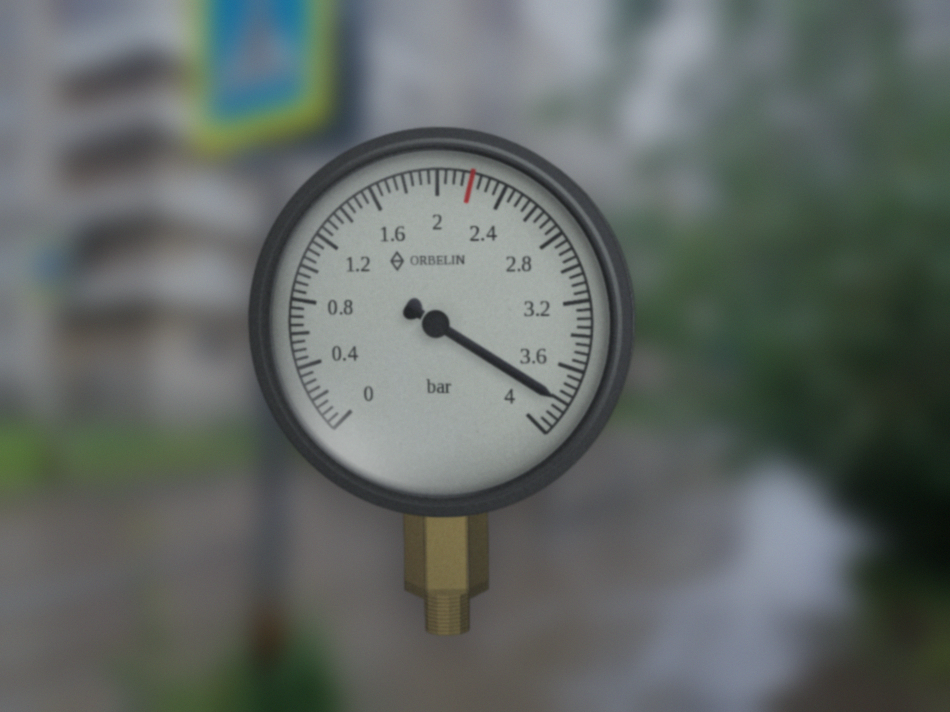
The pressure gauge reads 3.8
